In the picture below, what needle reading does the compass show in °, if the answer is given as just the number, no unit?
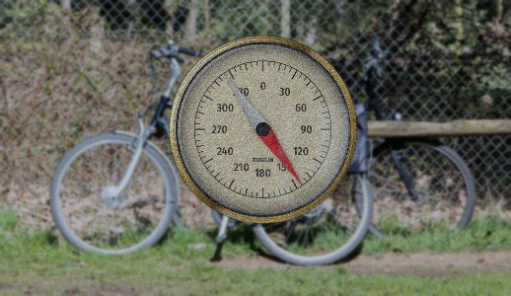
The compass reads 145
